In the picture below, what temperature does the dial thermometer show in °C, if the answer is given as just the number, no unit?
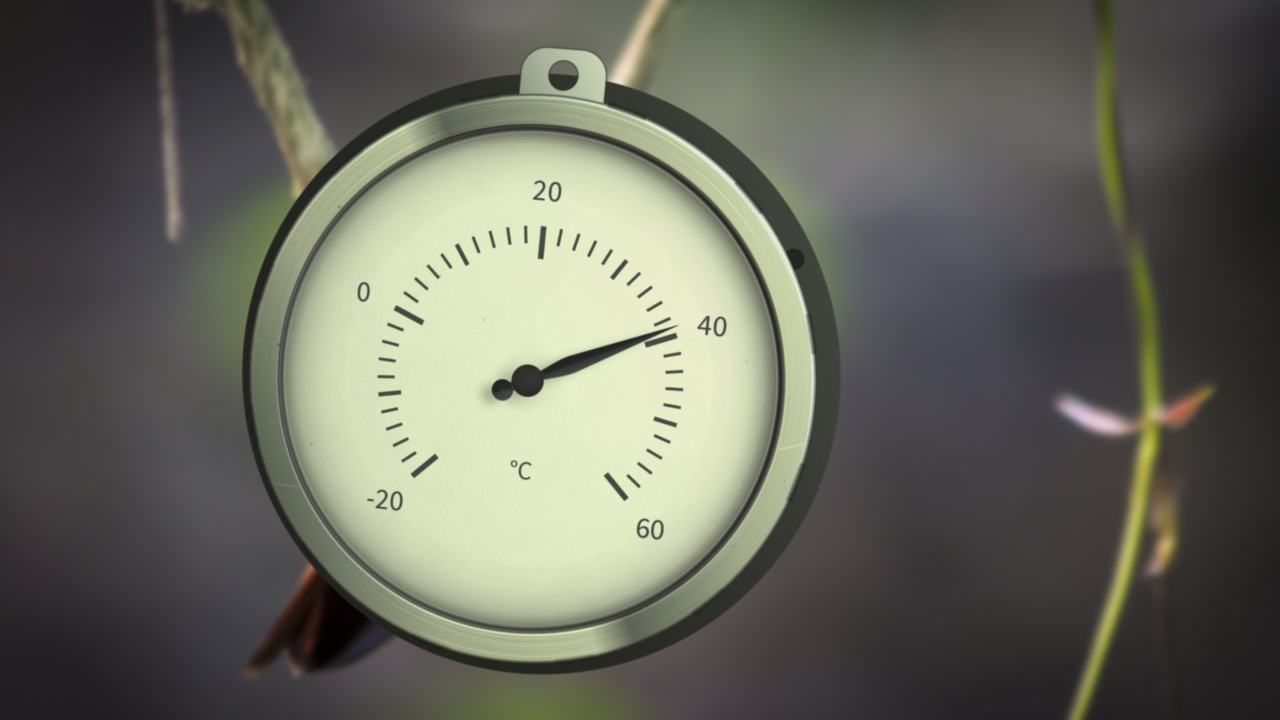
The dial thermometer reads 39
